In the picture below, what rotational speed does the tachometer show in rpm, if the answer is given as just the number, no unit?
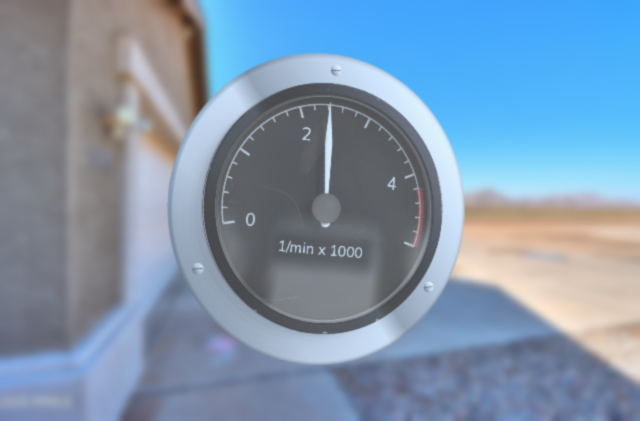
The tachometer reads 2400
